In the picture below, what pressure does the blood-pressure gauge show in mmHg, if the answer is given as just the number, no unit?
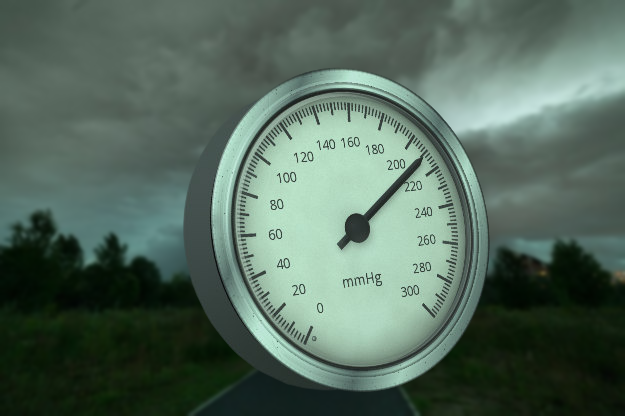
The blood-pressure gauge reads 210
